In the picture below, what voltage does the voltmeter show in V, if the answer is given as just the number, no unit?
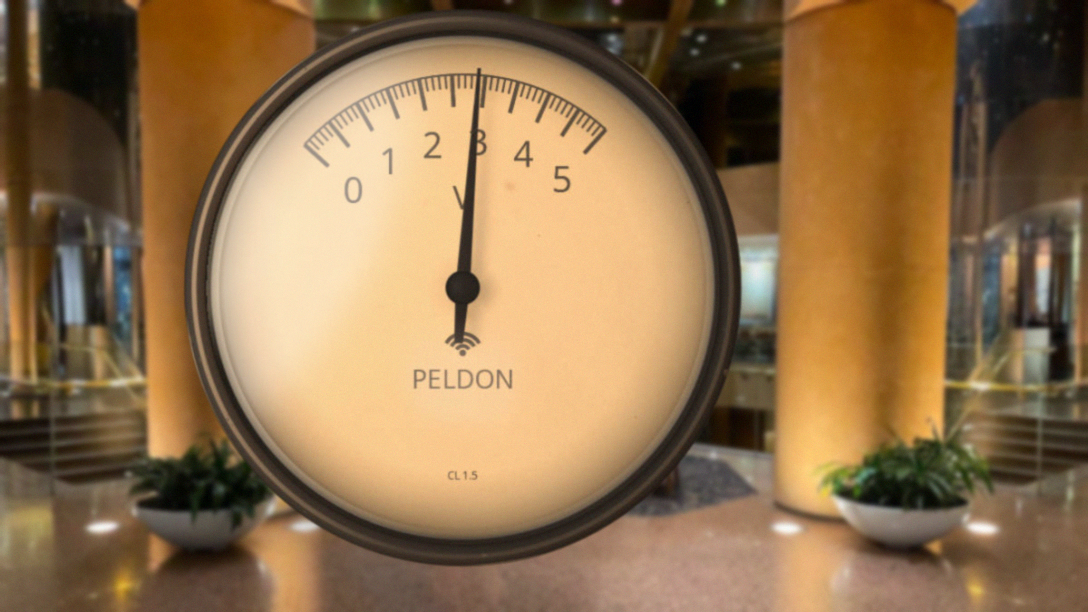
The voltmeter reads 2.9
